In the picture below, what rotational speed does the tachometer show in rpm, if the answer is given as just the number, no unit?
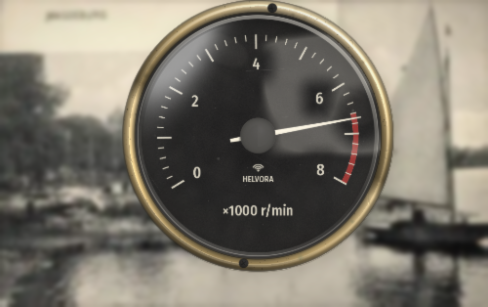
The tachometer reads 6700
